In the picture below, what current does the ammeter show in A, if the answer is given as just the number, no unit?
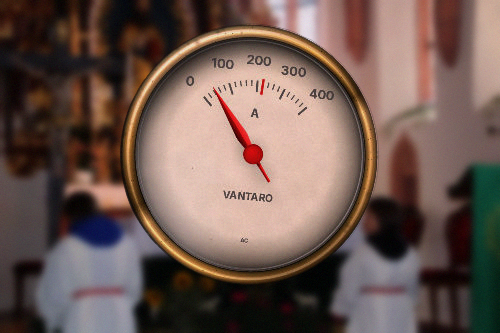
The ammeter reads 40
